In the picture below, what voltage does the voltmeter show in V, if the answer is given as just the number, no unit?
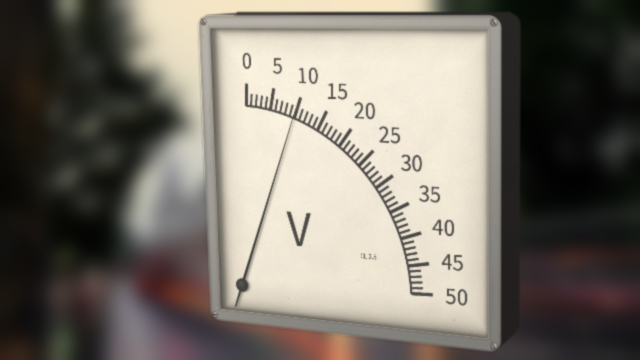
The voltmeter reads 10
